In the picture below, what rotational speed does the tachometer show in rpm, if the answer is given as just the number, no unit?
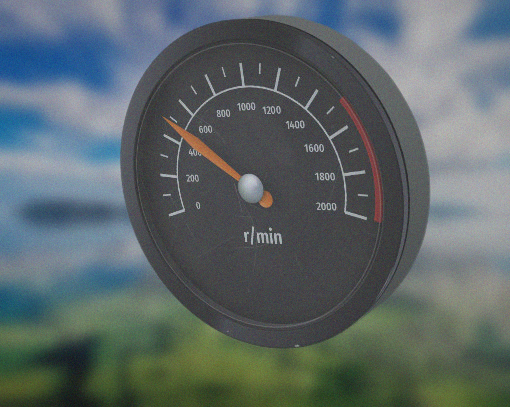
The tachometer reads 500
